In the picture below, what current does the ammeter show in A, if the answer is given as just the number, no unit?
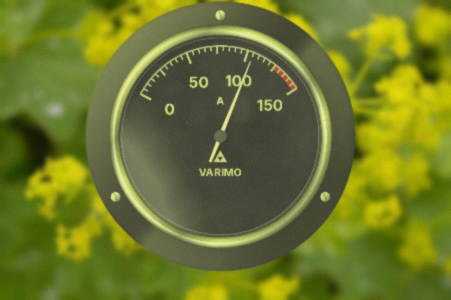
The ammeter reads 105
